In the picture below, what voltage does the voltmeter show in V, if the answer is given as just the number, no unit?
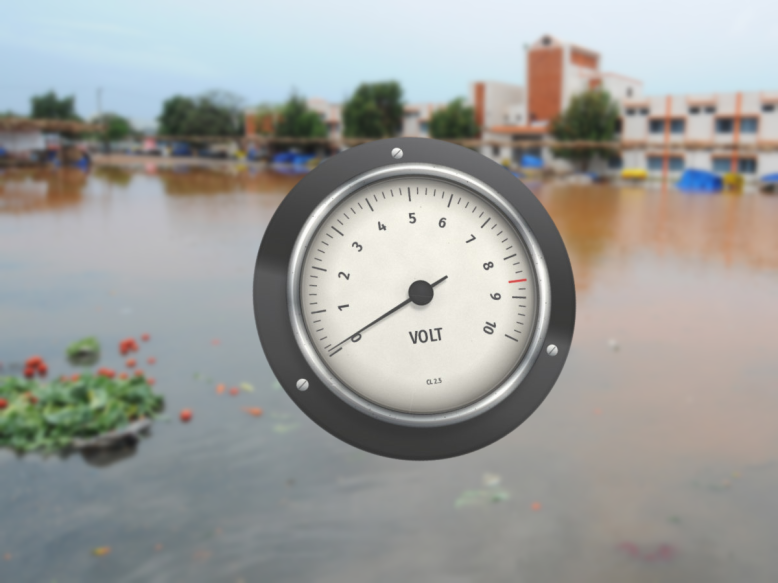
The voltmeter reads 0.1
